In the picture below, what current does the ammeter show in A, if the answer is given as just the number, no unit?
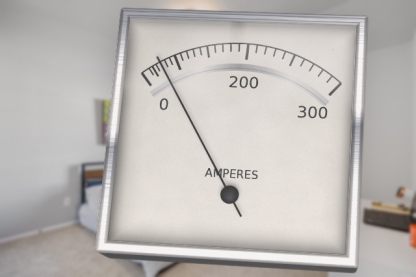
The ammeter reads 70
